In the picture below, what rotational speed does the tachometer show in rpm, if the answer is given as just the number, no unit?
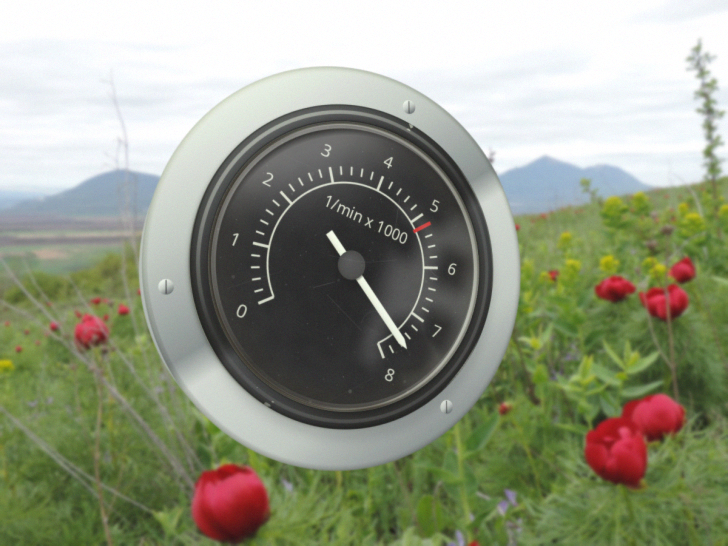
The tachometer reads 7600
